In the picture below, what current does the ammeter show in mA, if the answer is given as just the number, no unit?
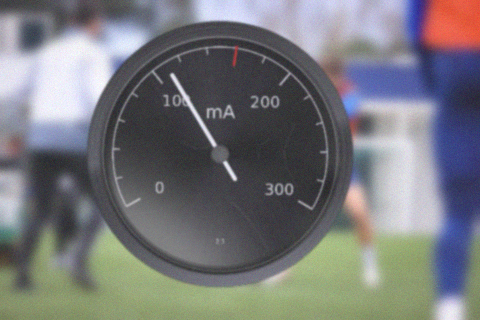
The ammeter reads 110
